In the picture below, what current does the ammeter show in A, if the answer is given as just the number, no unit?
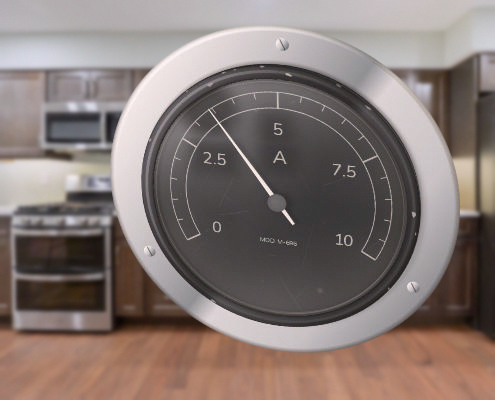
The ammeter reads 3.5
